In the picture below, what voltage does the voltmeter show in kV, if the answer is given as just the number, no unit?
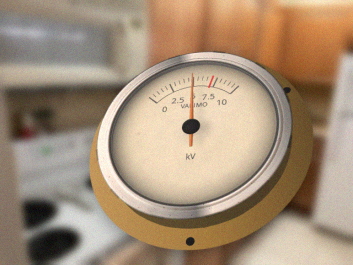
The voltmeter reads 5
